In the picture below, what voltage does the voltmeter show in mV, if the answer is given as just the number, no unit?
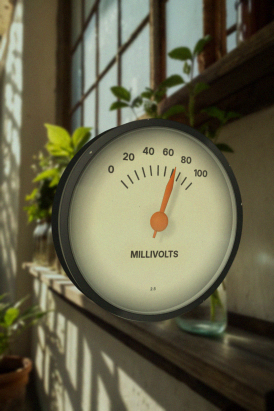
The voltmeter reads 70
